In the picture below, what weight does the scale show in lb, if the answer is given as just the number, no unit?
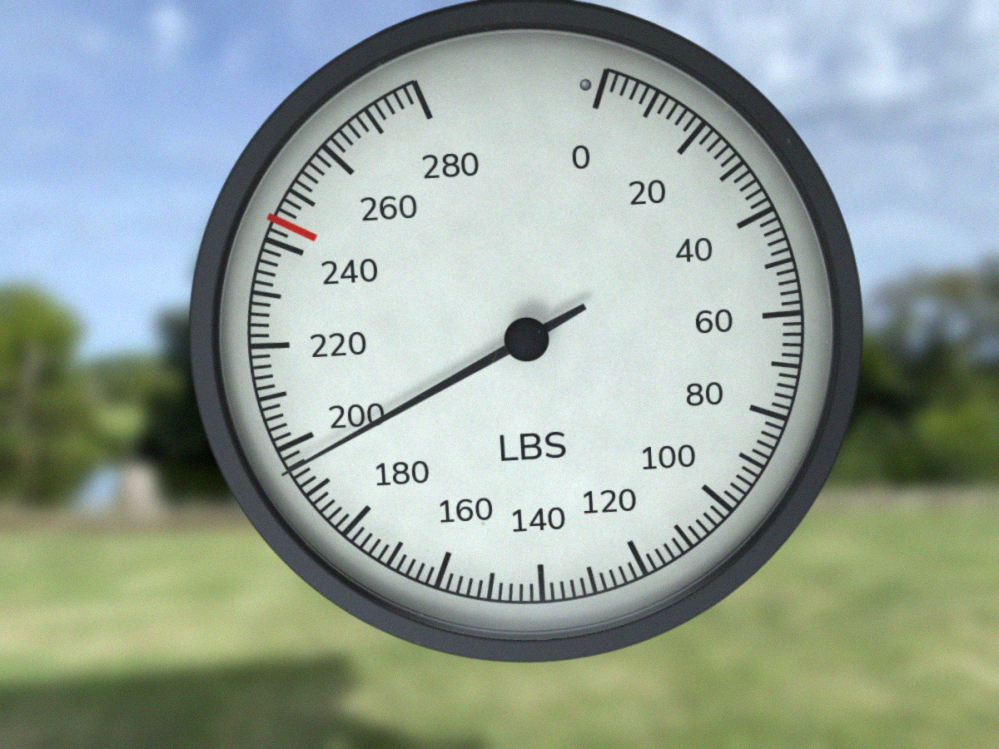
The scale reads 196
